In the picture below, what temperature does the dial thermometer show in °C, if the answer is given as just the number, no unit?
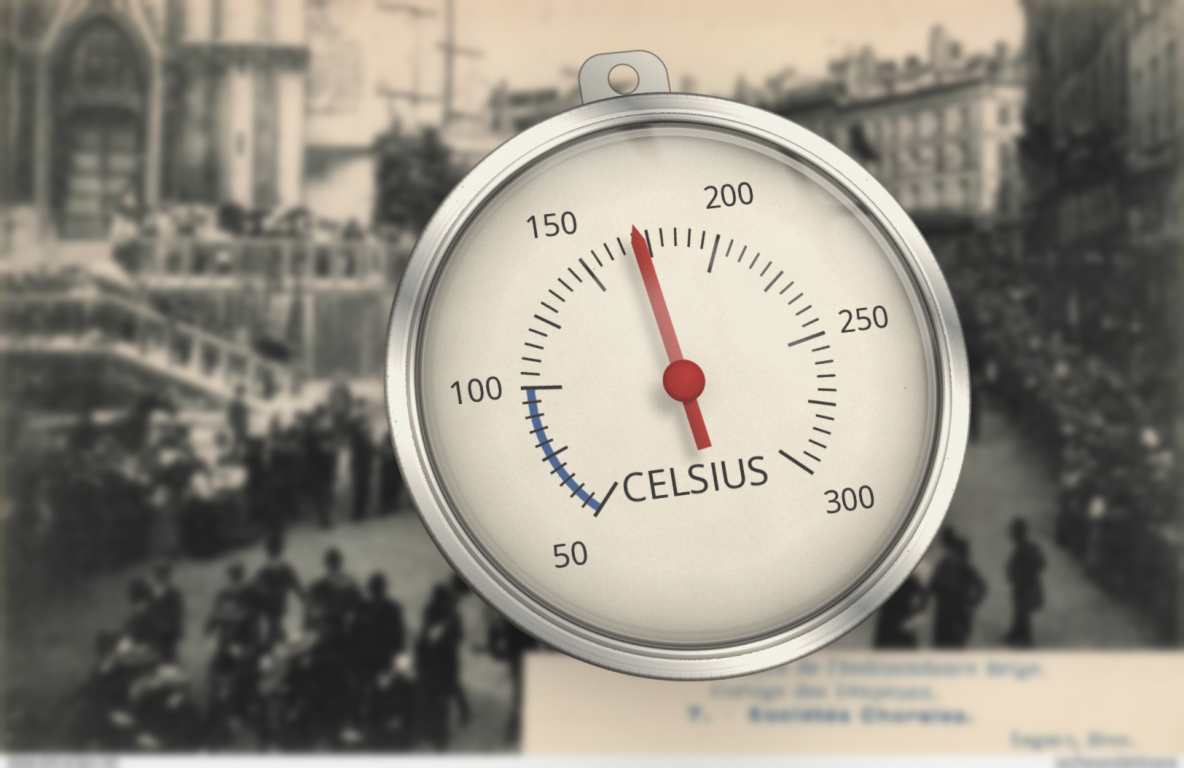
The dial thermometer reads 170
